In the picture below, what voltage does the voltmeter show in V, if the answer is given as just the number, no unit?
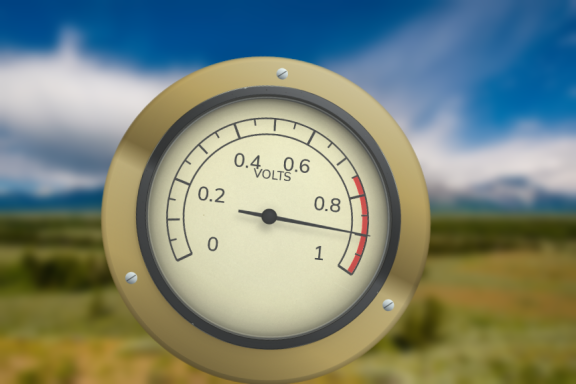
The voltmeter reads 0.9
